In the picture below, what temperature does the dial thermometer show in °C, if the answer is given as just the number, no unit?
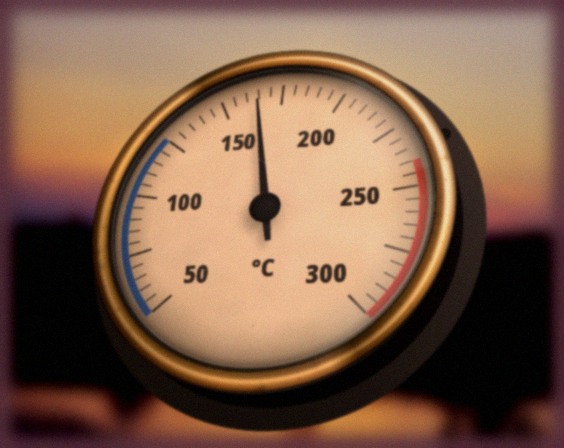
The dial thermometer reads 165
